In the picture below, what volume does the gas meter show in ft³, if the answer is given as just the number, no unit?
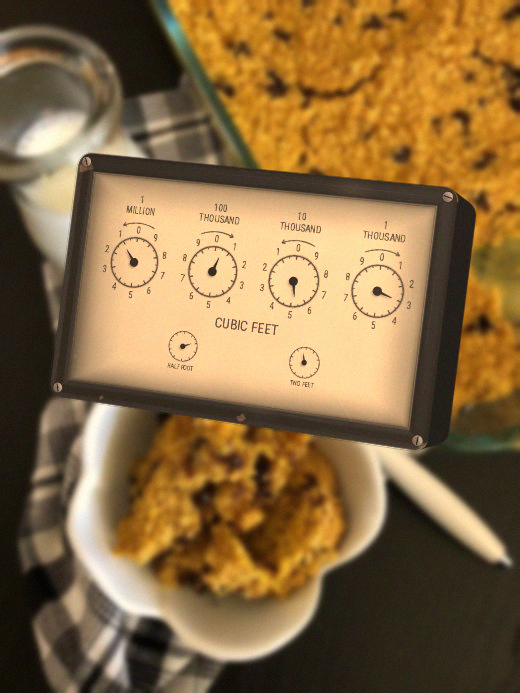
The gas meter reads 105300
